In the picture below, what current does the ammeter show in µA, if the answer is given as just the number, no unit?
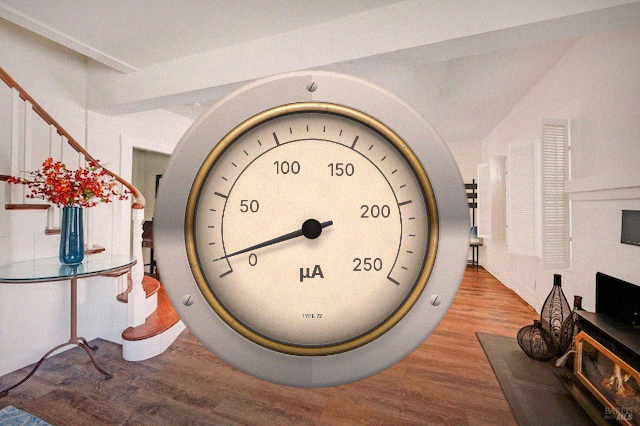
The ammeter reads 10
